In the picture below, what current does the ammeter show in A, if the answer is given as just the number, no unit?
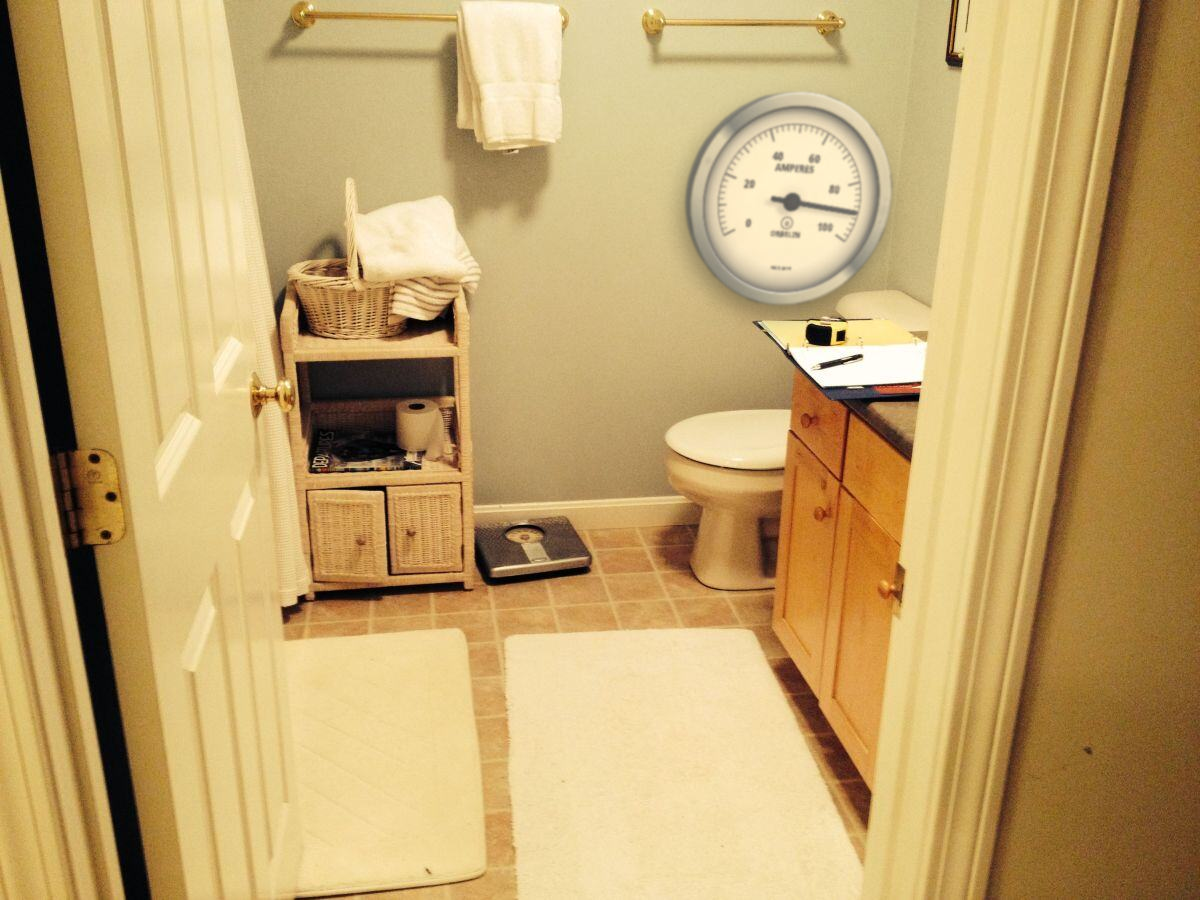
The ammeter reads 90
